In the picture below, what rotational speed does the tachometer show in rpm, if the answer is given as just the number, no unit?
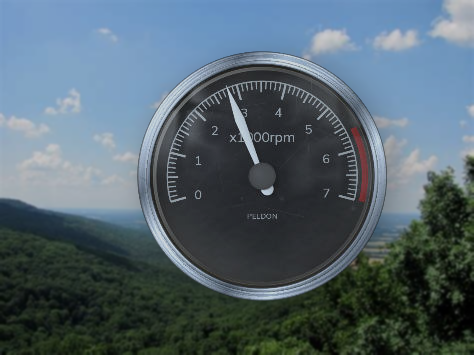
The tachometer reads 2800
